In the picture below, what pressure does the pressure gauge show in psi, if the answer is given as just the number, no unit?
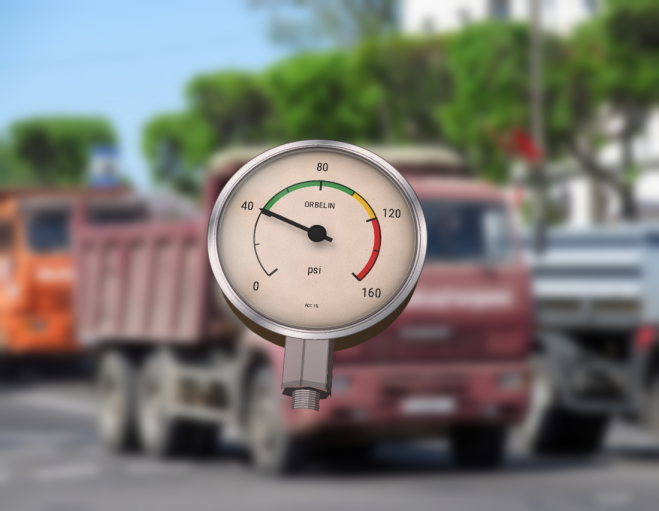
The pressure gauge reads 40
